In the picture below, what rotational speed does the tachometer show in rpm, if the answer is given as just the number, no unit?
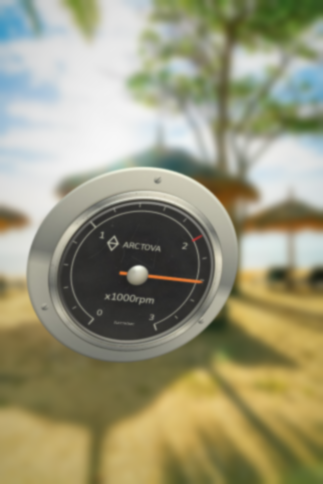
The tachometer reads 2400
